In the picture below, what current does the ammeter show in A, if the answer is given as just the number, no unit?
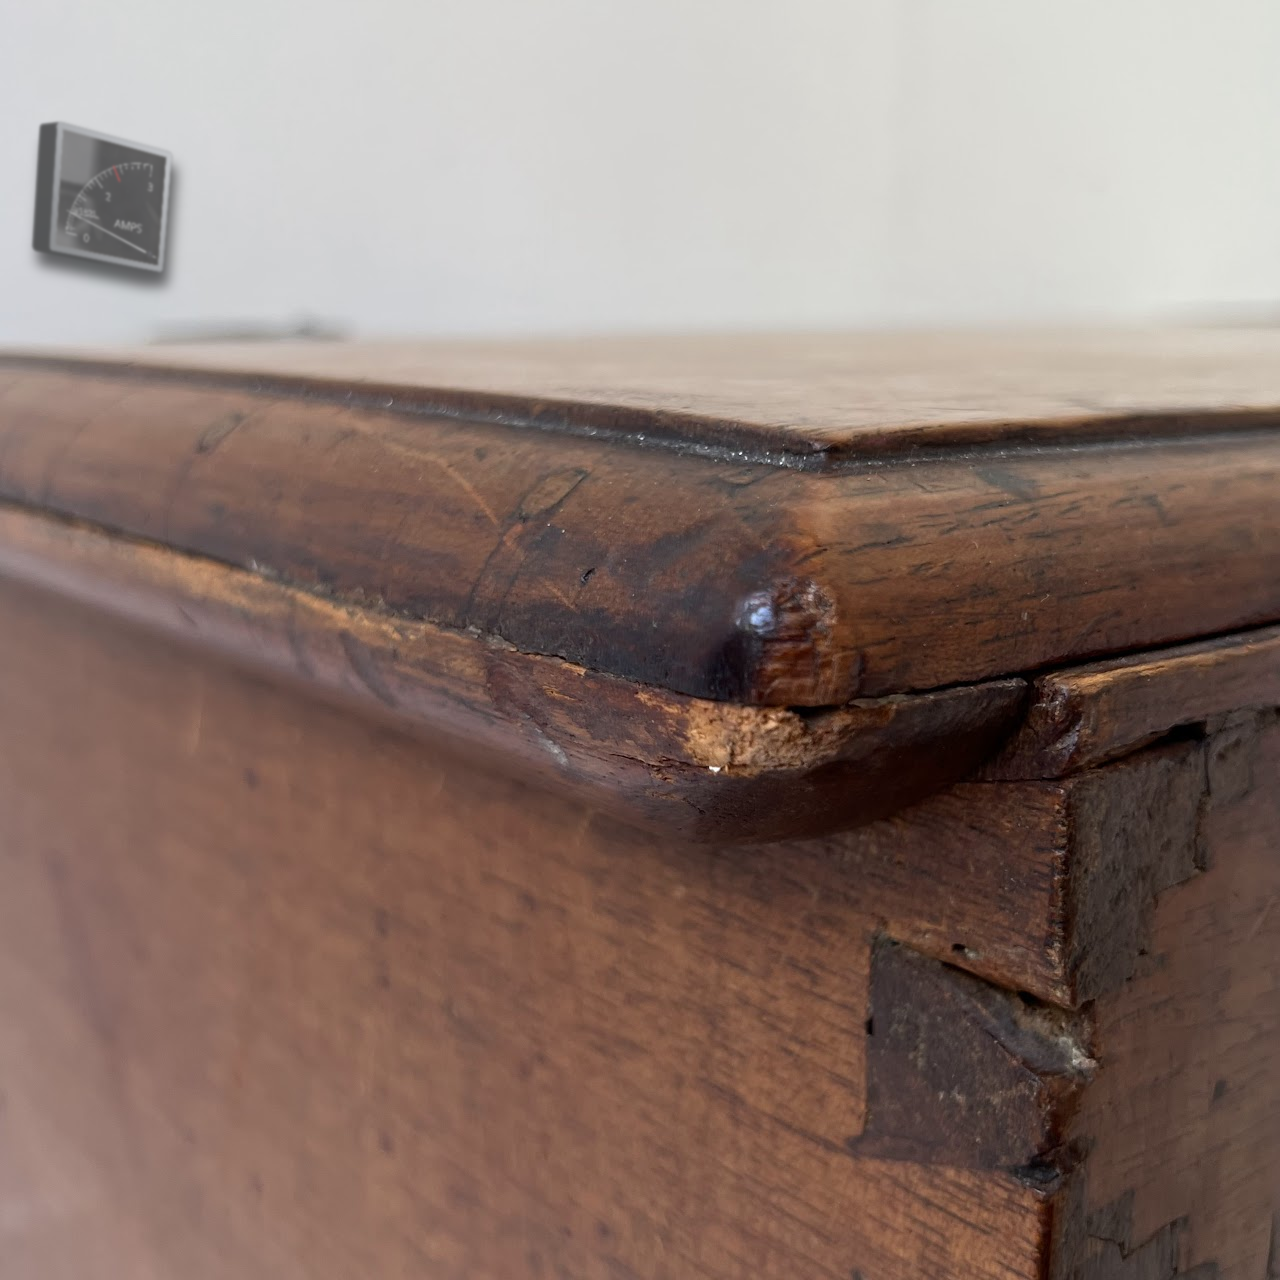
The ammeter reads 1
